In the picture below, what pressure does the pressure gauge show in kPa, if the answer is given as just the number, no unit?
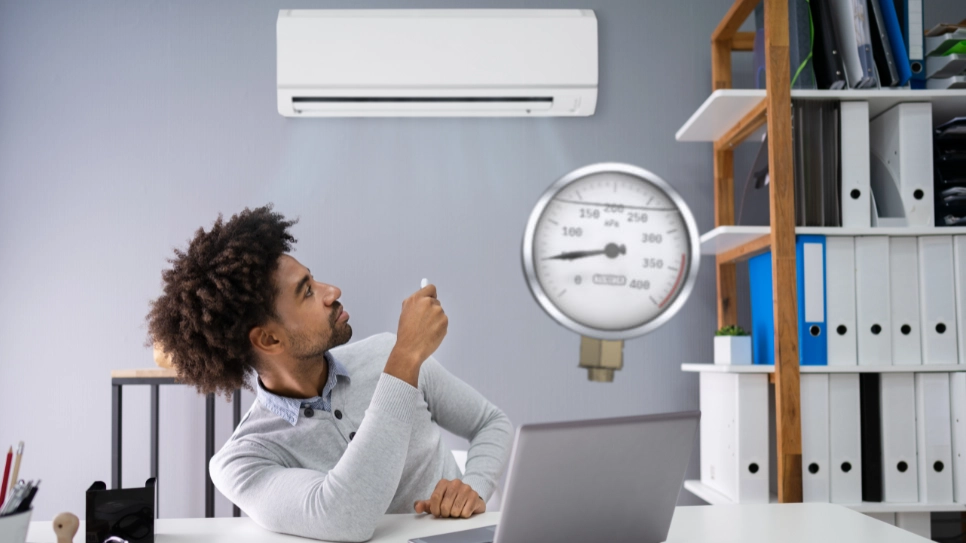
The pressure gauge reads 50
